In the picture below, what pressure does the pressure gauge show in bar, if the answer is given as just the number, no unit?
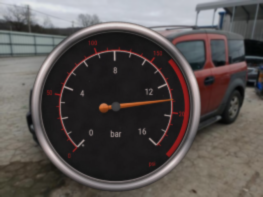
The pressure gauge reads 13
